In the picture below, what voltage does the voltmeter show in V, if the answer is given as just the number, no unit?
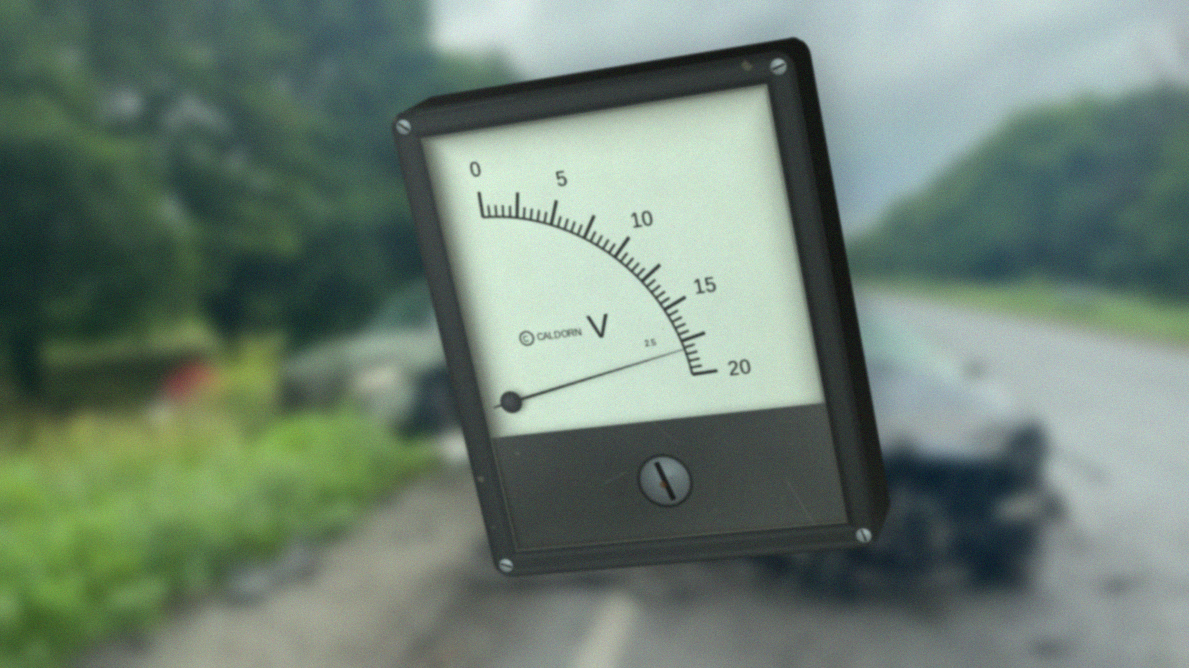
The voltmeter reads 18
